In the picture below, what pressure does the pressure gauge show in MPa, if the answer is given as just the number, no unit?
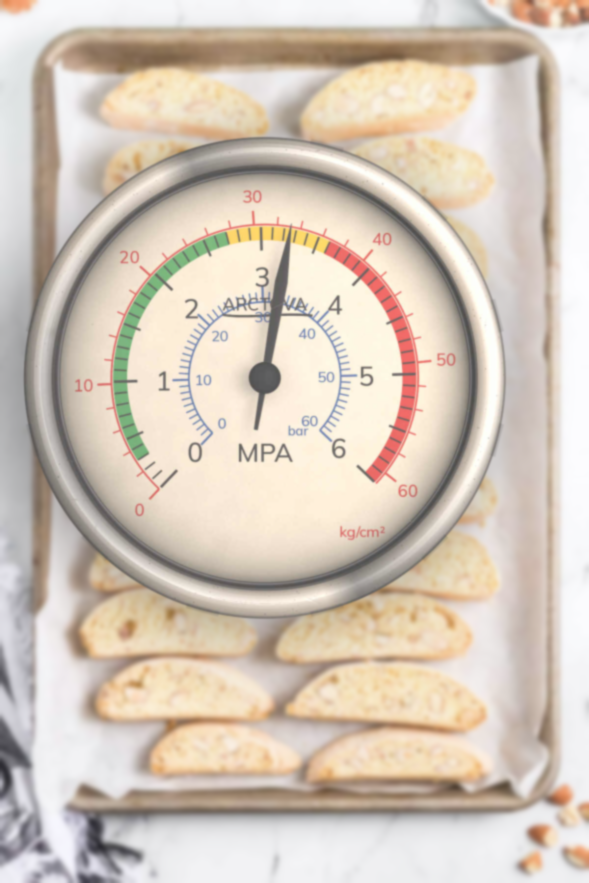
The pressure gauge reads 3.25
